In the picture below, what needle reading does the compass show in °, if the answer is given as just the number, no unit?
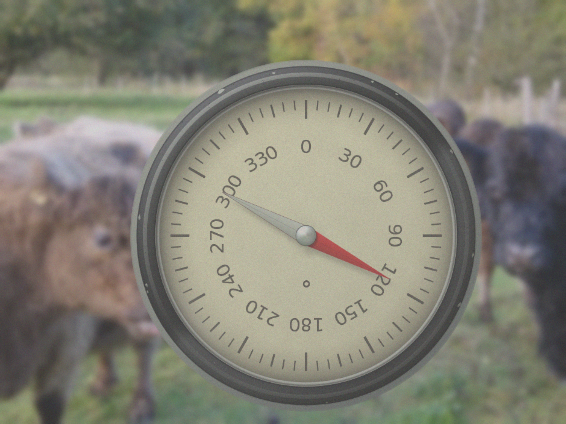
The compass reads 117.5
